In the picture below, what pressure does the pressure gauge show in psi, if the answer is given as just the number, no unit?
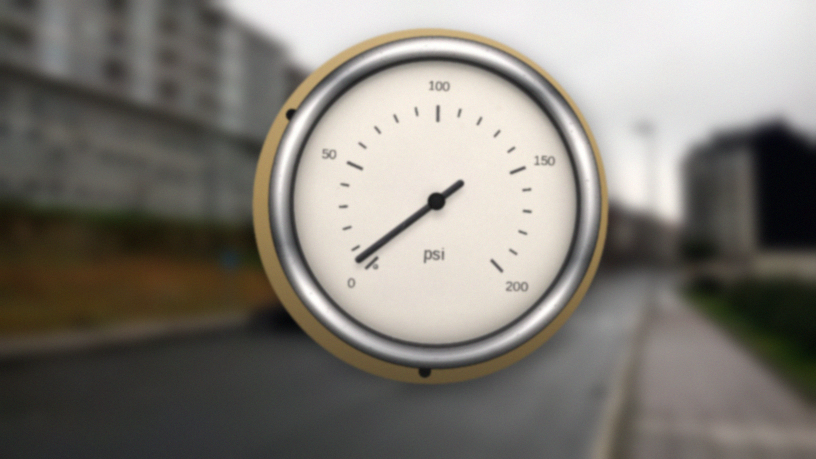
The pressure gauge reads 5
